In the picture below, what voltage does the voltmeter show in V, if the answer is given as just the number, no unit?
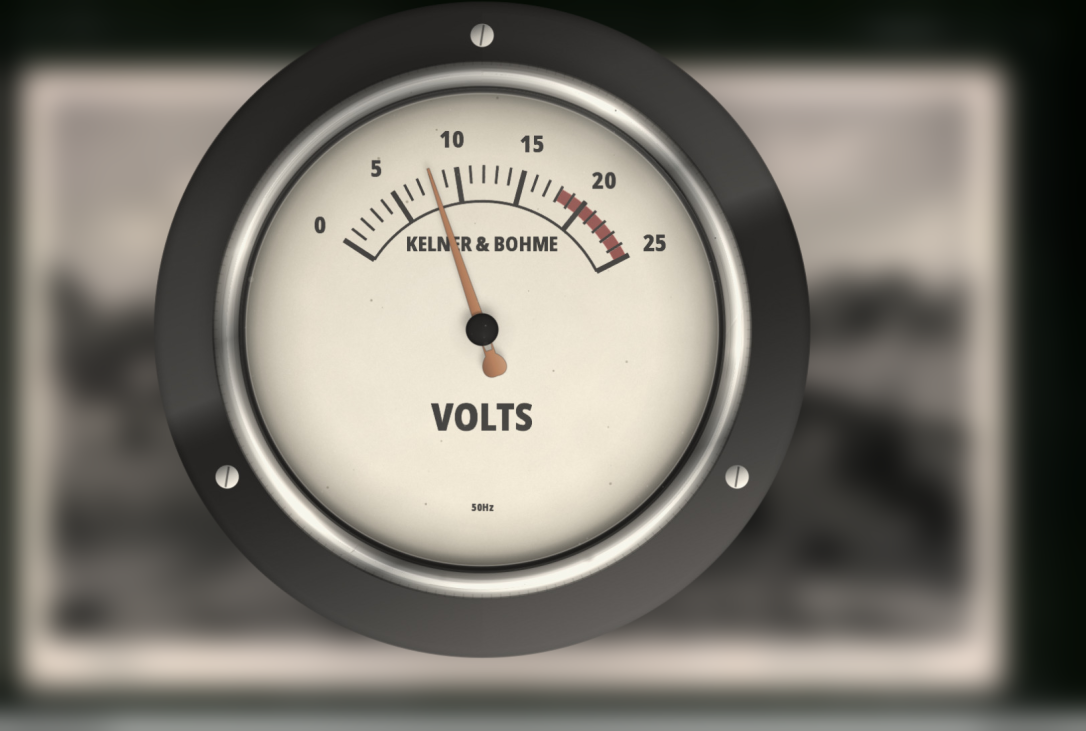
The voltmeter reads 8
